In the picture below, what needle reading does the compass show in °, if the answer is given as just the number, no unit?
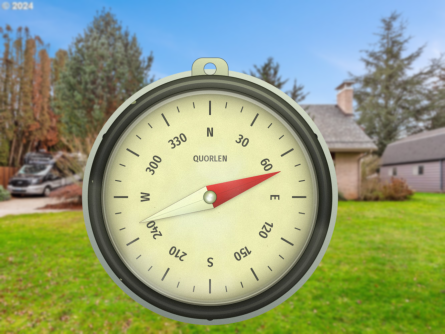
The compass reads 70
